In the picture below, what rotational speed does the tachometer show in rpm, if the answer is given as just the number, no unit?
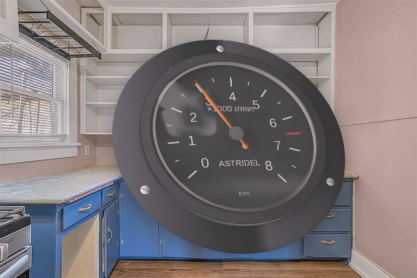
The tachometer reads 3000
